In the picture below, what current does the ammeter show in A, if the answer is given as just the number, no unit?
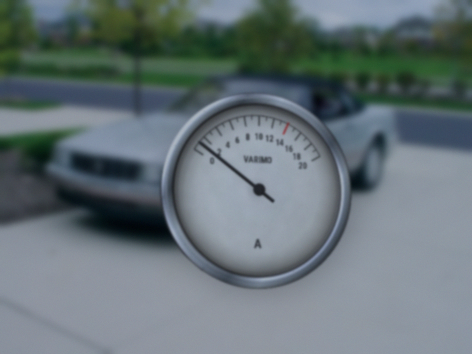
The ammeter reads 1
